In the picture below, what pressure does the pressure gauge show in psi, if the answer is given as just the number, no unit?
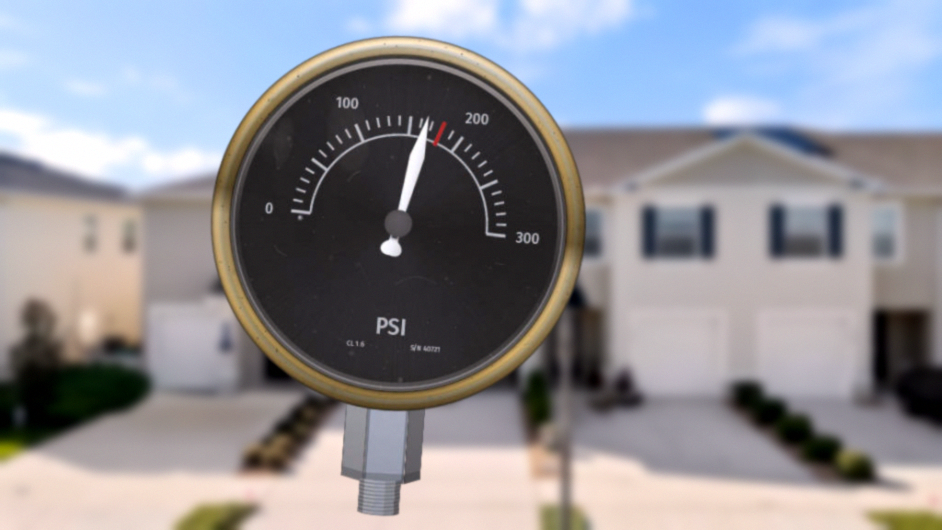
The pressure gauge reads 165
